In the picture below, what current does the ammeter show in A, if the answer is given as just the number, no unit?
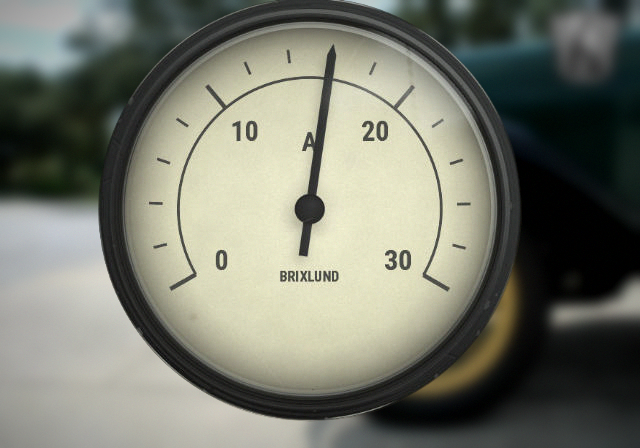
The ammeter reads 16
